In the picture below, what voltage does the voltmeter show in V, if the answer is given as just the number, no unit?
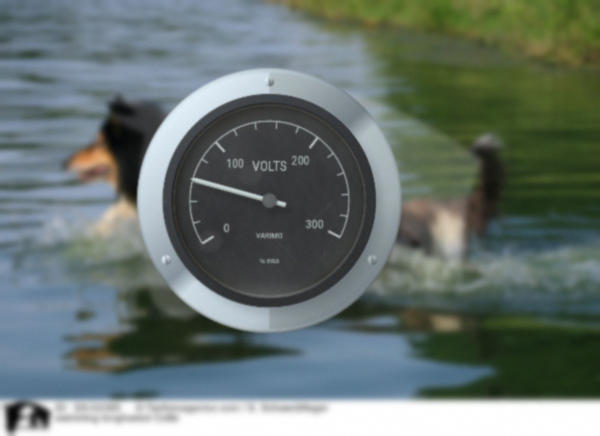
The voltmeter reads 60
